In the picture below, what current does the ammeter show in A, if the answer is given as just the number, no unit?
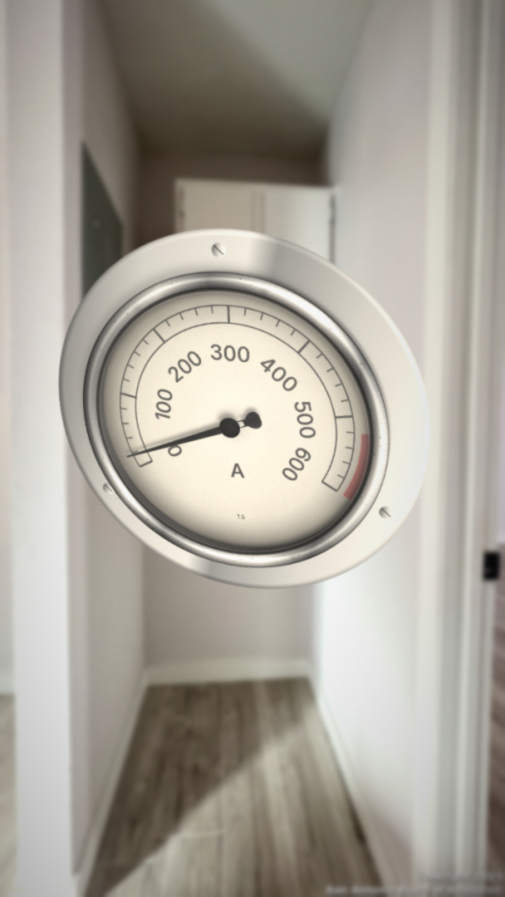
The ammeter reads 20
